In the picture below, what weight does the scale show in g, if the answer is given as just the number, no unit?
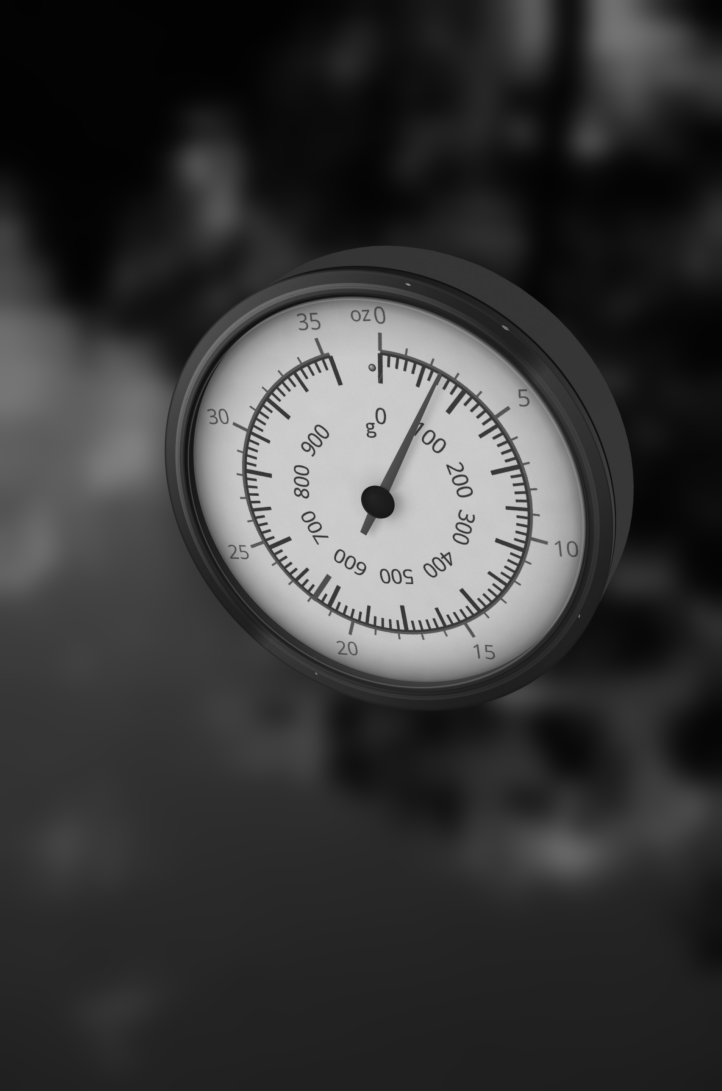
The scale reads 70
